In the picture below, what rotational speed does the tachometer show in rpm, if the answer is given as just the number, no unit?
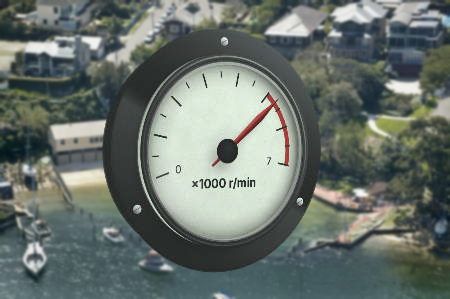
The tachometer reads 5250
